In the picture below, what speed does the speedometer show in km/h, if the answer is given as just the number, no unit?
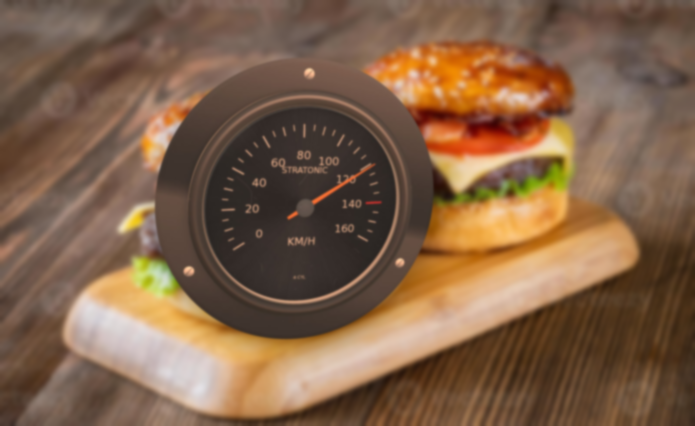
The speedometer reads 120
